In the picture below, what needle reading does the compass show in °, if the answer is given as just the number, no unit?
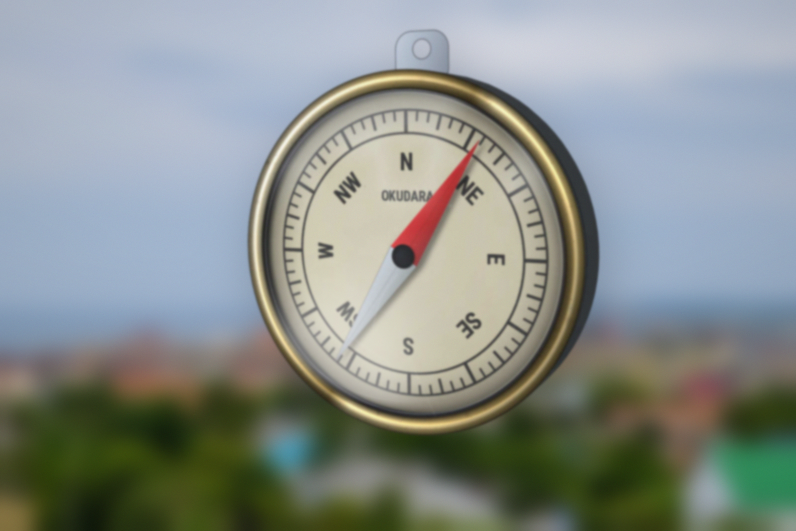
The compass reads 35
